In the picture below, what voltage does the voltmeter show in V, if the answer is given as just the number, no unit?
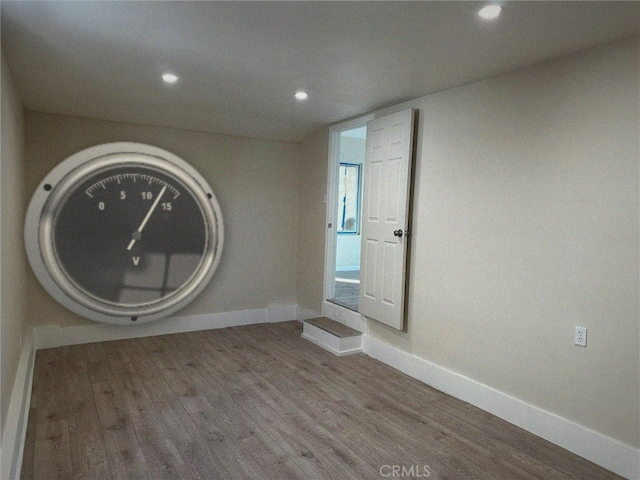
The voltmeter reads 12.5
